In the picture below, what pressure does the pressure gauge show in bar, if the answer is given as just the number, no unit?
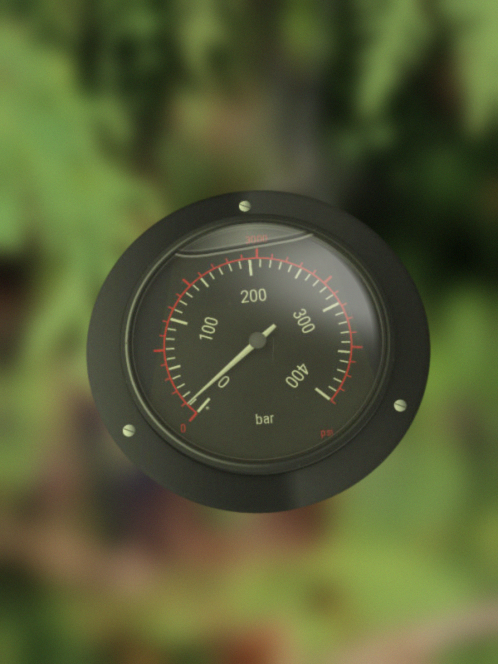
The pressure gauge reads 10
